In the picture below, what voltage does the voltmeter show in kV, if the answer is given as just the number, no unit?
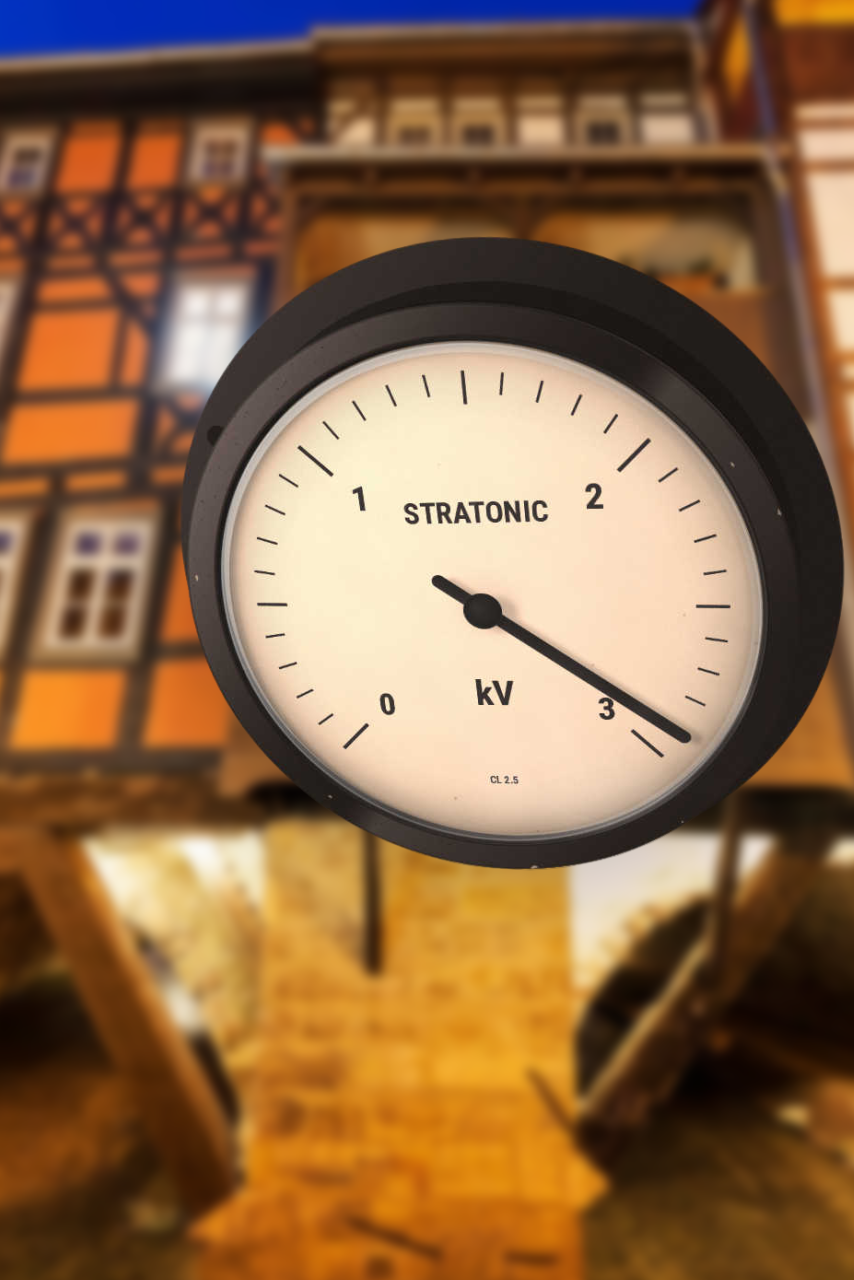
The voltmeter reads 2.9
